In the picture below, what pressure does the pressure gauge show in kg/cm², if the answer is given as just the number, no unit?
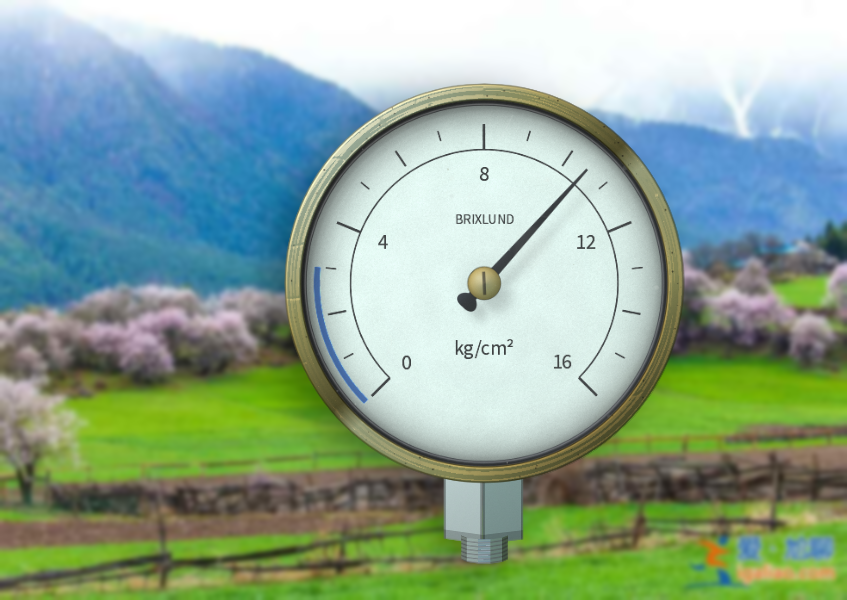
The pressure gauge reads 10.5
